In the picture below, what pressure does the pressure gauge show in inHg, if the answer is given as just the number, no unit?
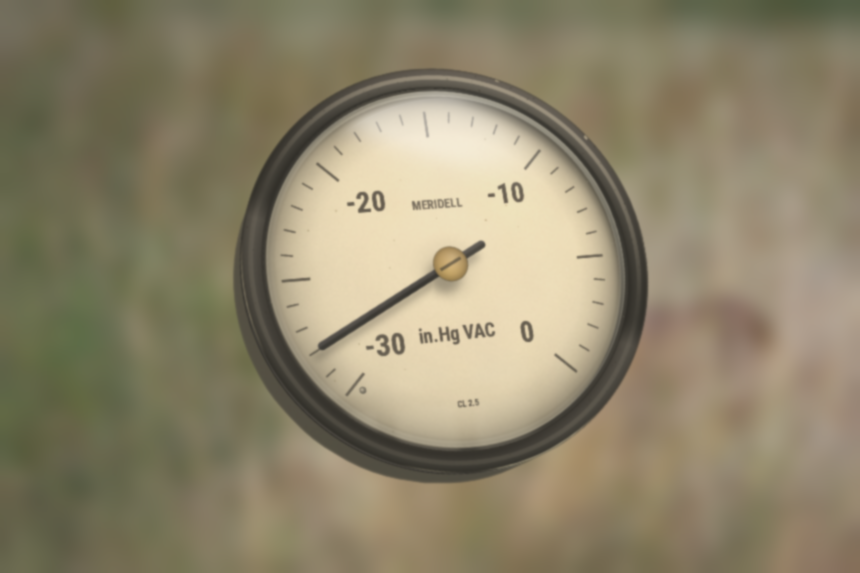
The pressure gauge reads -28
